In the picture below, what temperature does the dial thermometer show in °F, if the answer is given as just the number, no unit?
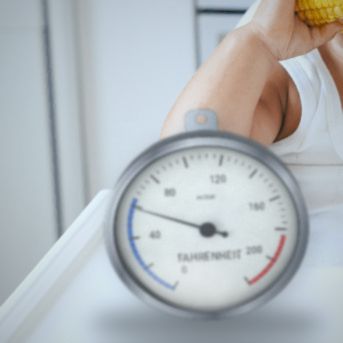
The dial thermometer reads 60
